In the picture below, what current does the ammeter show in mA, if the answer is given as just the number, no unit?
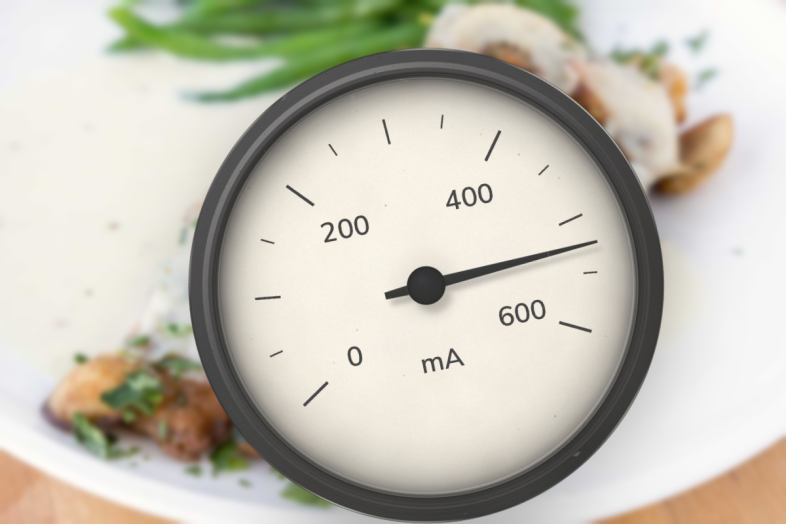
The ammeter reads 525
